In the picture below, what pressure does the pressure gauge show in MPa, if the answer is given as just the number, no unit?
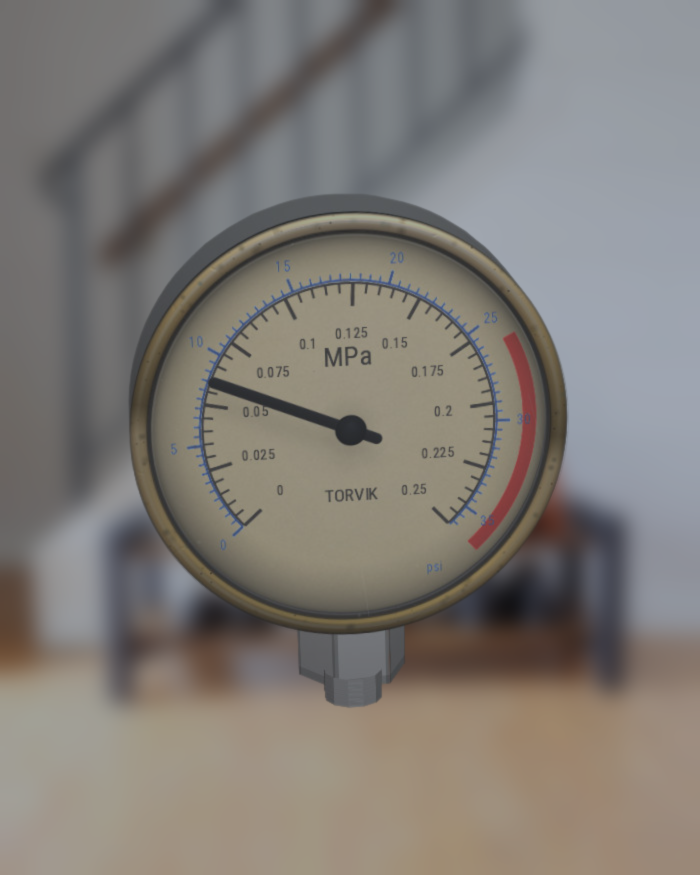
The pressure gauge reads 0.06
